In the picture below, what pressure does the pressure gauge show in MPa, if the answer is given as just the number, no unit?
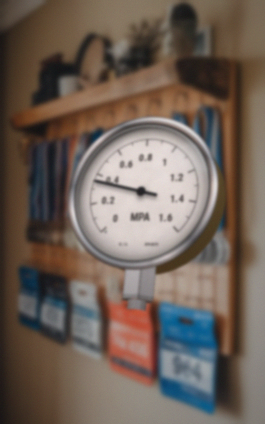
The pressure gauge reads 0.35
